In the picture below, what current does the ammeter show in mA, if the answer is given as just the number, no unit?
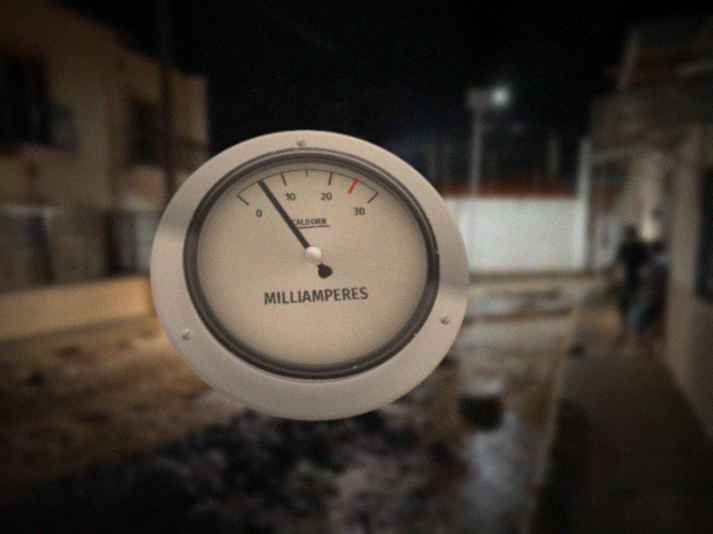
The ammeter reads 5
